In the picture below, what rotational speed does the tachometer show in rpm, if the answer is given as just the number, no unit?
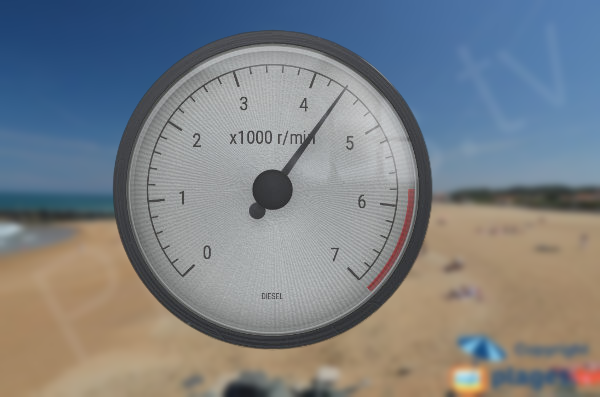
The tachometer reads 4400
